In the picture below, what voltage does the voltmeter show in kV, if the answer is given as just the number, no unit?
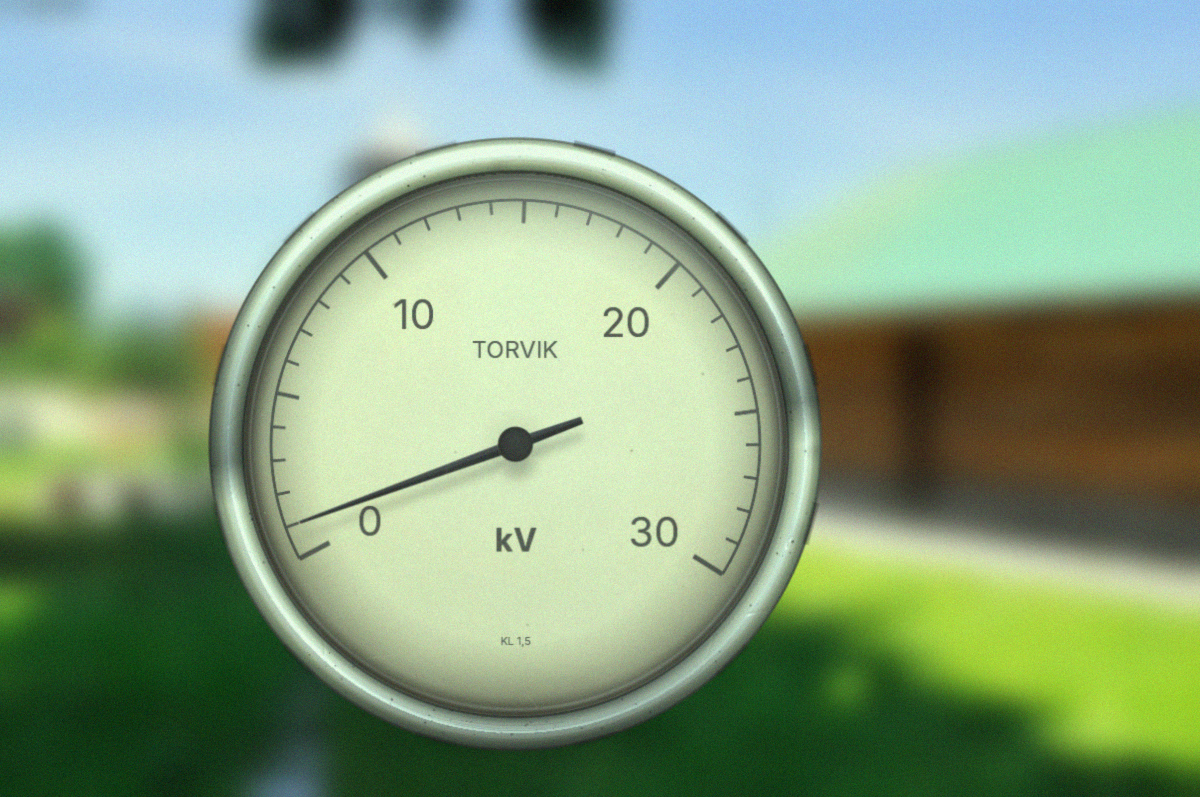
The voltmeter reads 1
